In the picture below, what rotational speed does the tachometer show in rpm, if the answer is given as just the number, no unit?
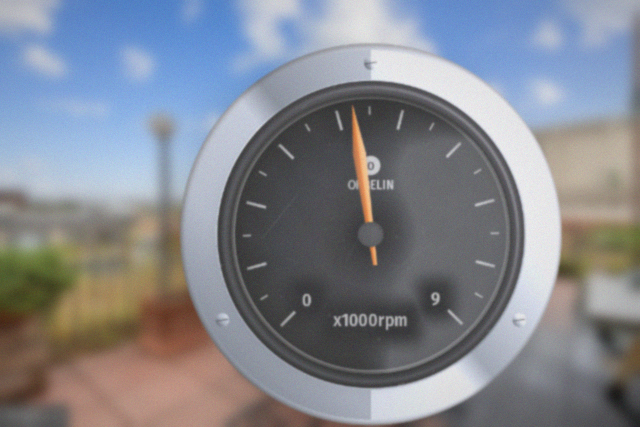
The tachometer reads 4250
